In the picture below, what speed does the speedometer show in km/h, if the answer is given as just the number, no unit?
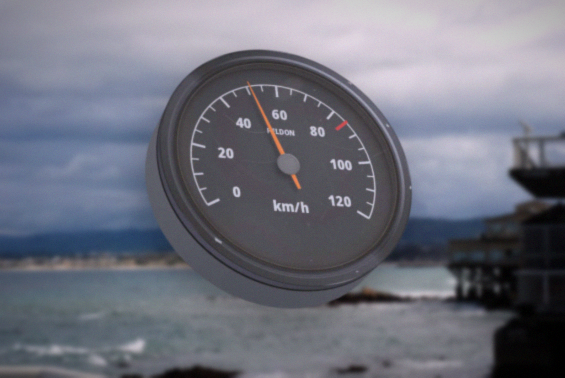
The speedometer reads 50
